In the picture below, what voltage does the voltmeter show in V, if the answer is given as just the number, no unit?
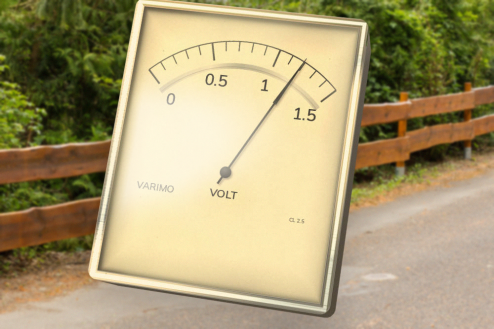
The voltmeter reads 1.2
